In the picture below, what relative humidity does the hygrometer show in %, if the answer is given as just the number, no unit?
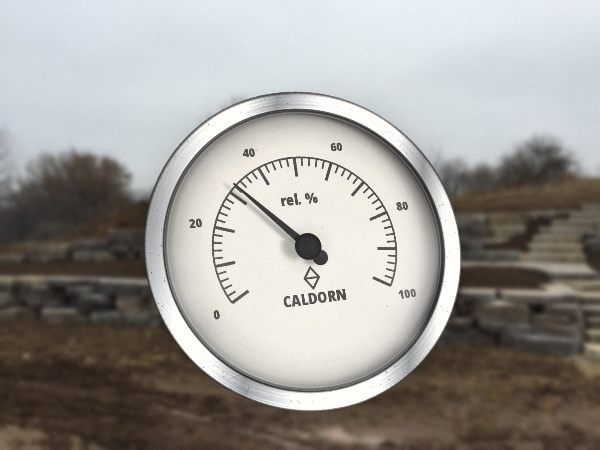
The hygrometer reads 32
